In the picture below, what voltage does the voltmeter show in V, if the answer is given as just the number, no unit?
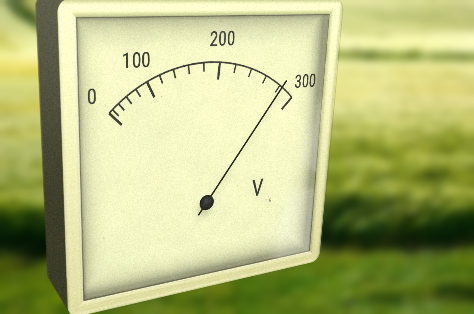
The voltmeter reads 280
